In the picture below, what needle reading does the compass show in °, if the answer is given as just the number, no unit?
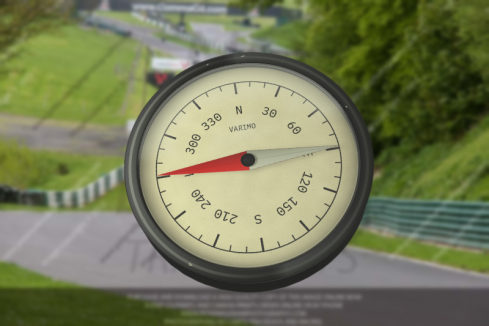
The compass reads 270
